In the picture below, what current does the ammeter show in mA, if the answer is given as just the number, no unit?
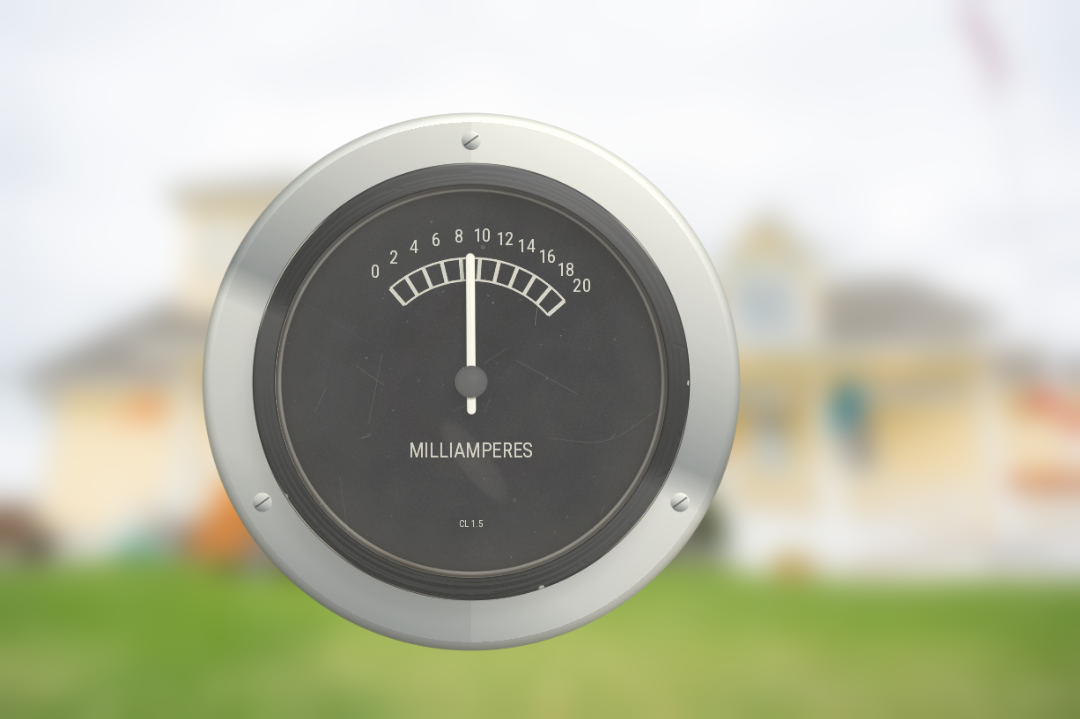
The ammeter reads 9
